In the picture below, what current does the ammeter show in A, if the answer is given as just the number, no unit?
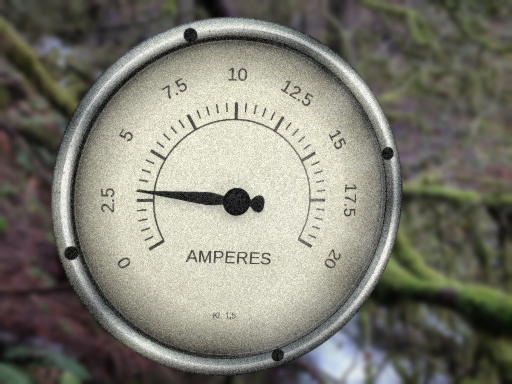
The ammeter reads 3
